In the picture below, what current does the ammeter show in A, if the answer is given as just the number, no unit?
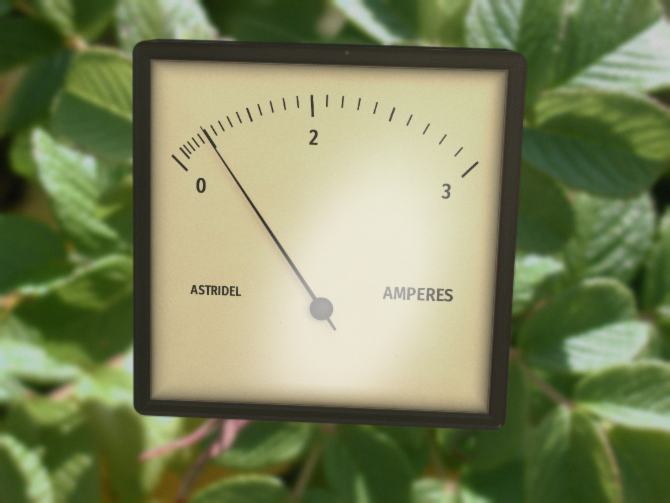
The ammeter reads 1
